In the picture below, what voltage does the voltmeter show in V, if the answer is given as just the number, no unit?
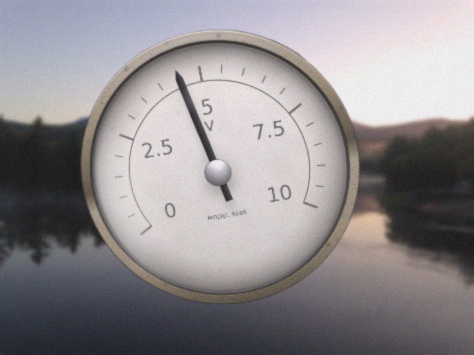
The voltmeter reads 4.5
